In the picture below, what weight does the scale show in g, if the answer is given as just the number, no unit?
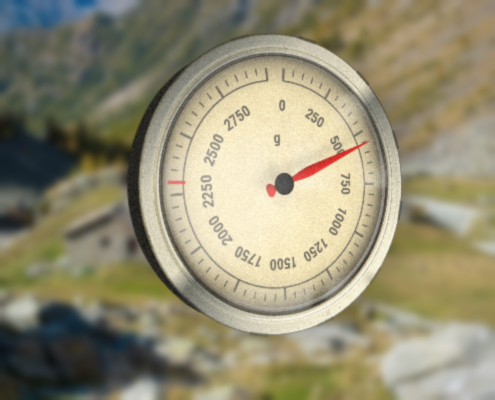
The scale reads 550
